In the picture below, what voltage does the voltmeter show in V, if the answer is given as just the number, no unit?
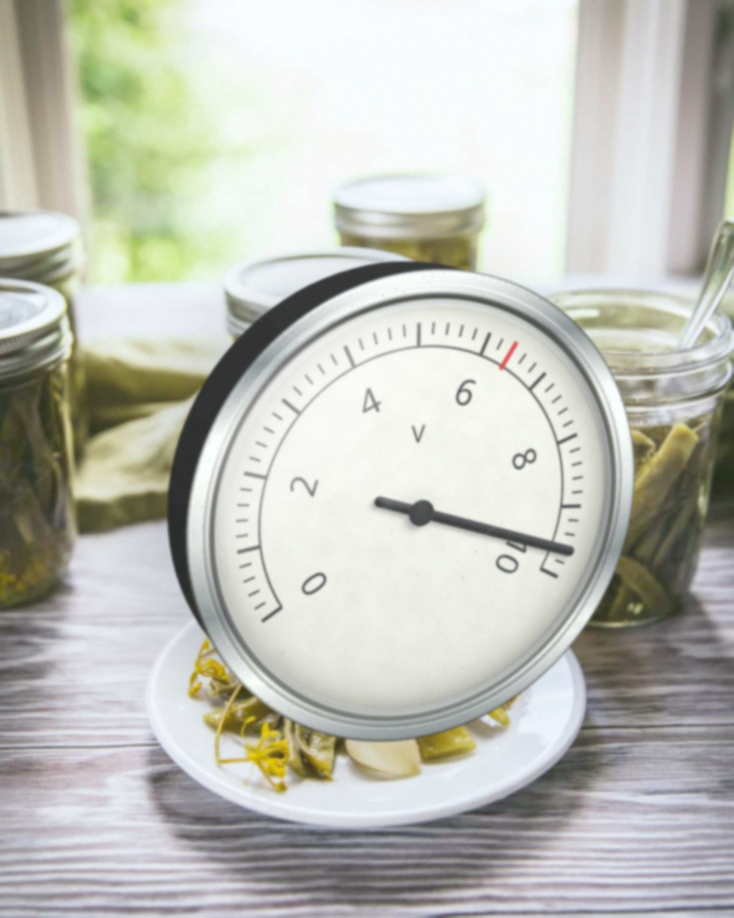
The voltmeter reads 9.6
